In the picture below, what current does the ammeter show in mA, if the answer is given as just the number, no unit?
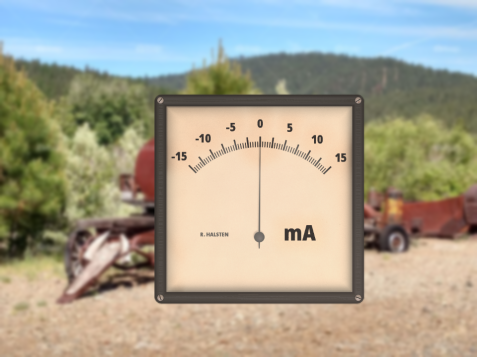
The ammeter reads 0
